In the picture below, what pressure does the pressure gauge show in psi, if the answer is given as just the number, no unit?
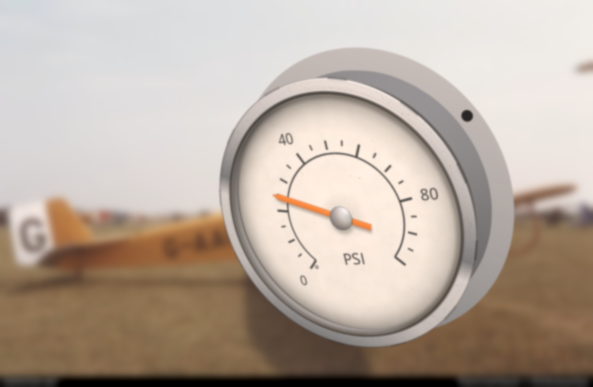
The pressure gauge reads 25
